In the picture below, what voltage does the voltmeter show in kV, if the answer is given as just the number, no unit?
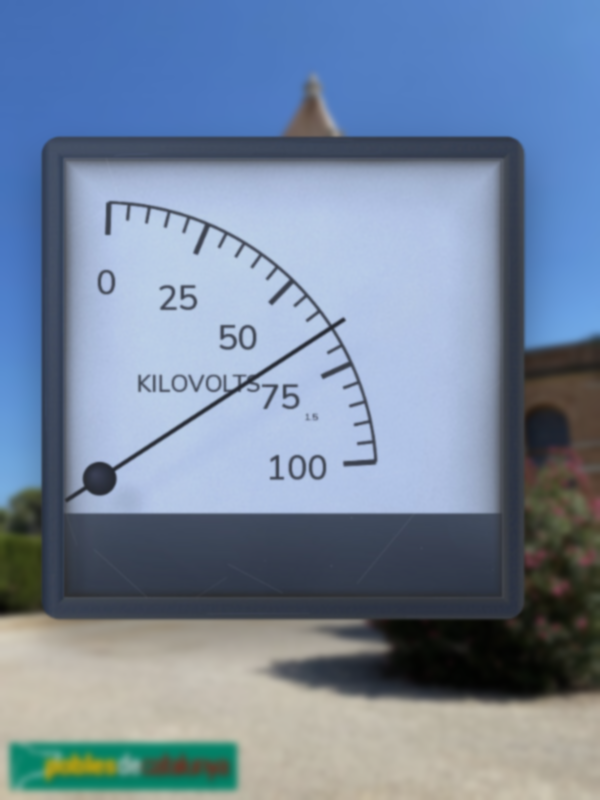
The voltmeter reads 65
